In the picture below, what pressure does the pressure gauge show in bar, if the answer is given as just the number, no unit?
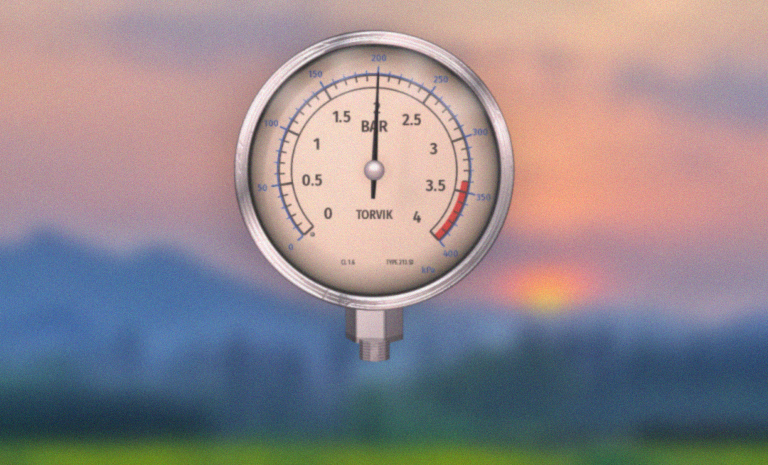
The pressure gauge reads 2
